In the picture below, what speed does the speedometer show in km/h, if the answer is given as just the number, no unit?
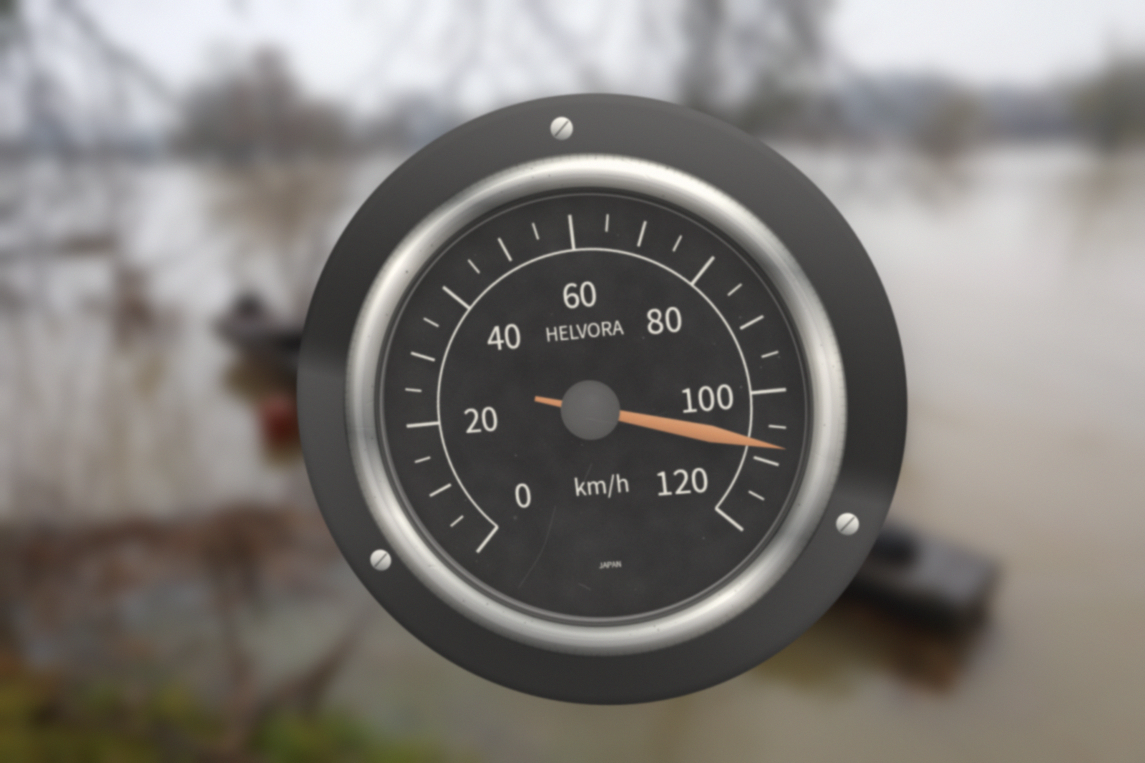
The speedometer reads 107.5
